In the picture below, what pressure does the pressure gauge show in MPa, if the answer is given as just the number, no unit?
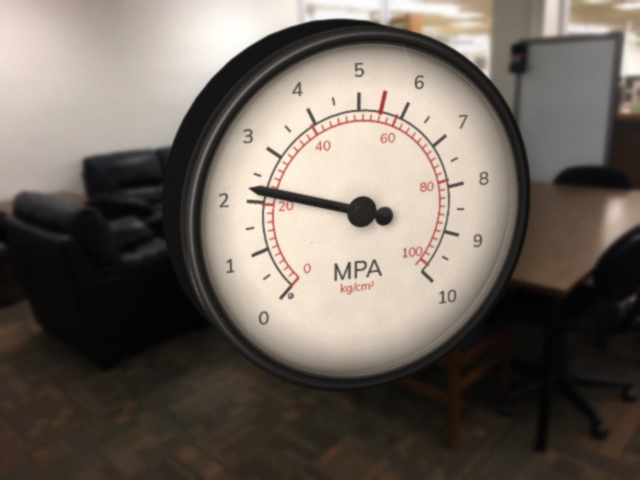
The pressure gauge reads 2.25
